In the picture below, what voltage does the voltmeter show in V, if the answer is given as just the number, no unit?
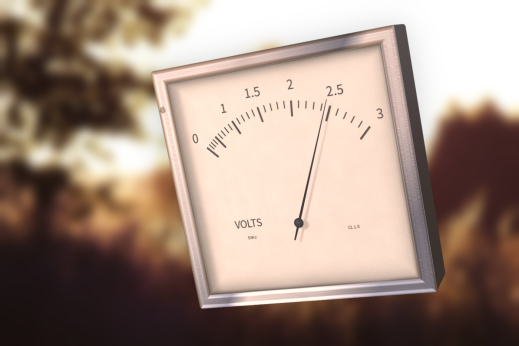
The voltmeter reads 2.45
